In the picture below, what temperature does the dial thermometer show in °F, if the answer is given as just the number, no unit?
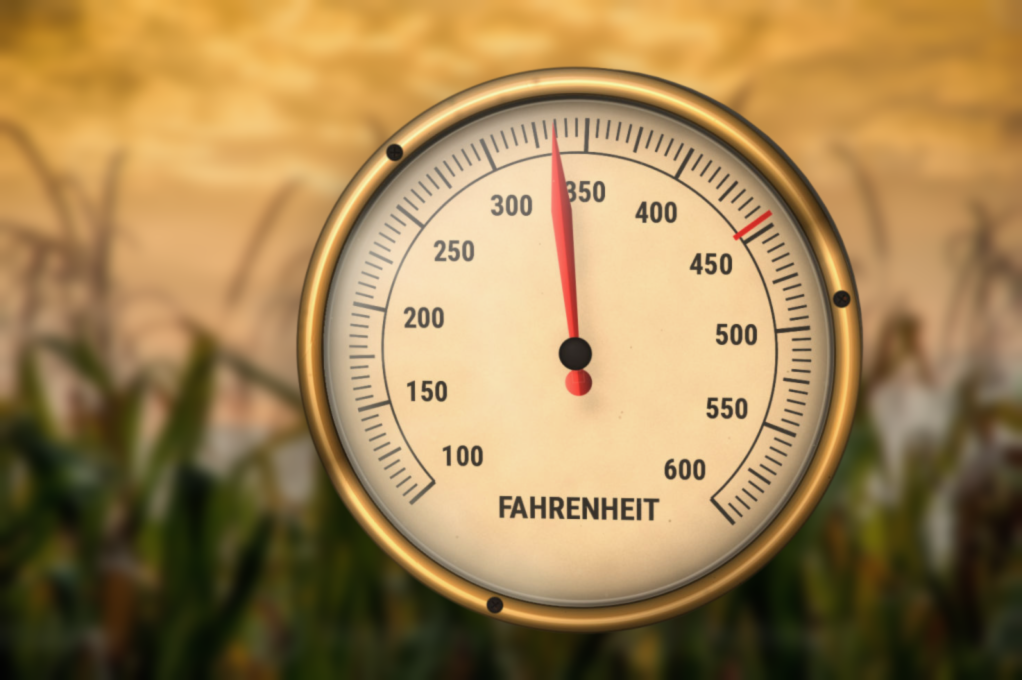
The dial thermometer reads 335
